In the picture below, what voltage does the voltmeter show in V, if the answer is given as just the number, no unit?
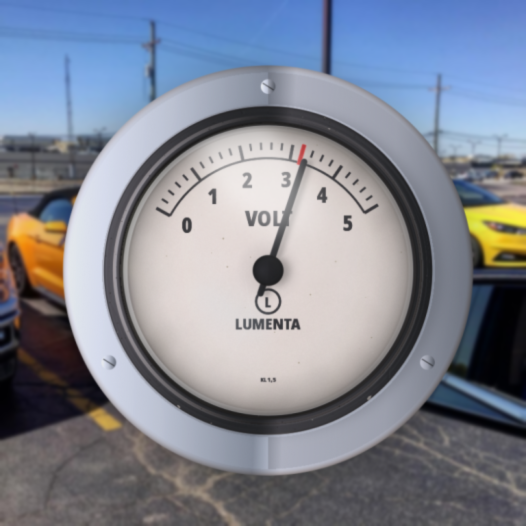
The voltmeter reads 3.3
